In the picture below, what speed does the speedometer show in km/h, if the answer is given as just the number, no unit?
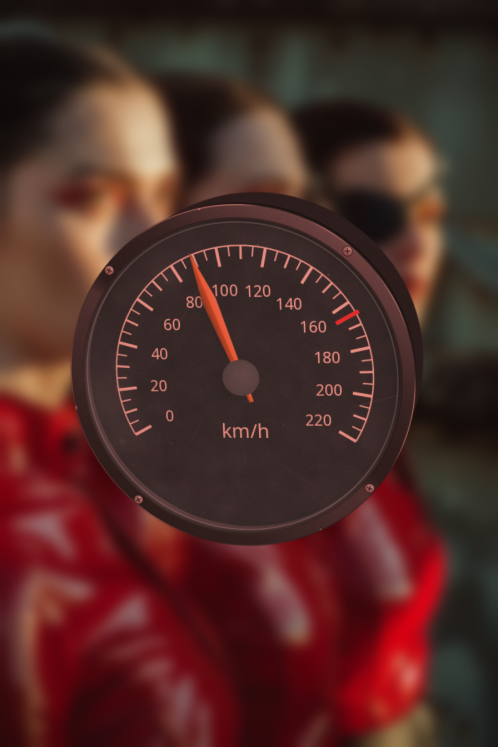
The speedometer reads 90
